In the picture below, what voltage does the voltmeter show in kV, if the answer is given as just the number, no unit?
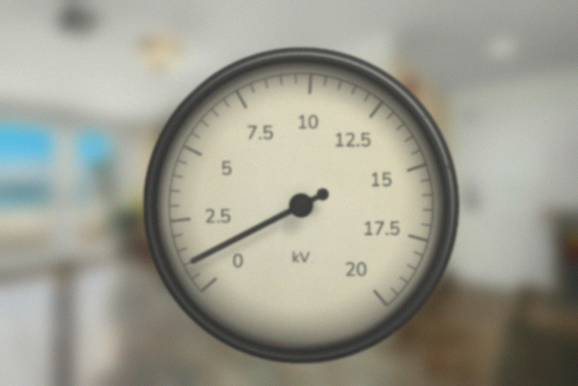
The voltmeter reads 1
